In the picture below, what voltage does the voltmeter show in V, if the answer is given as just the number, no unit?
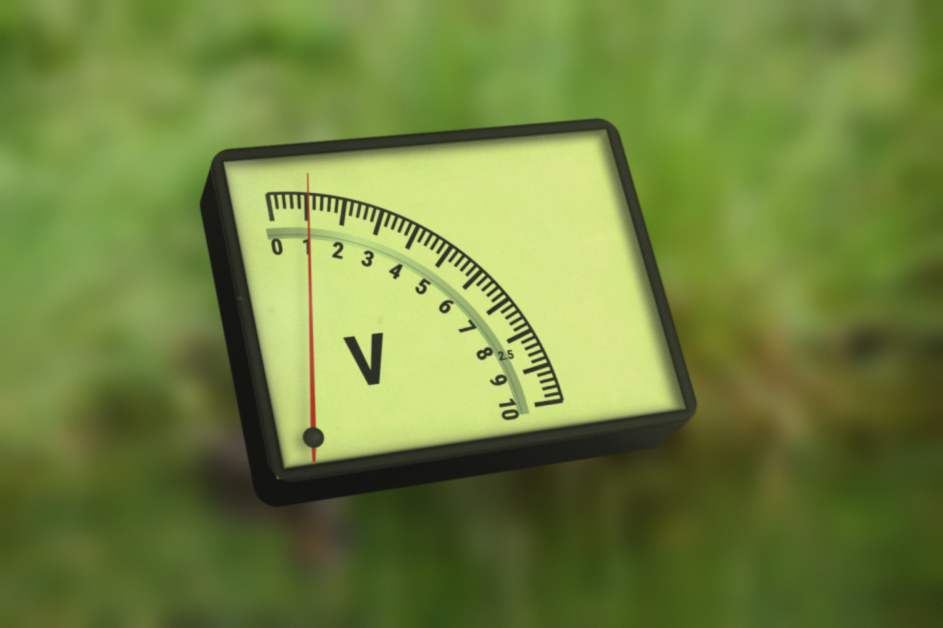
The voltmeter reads 1
